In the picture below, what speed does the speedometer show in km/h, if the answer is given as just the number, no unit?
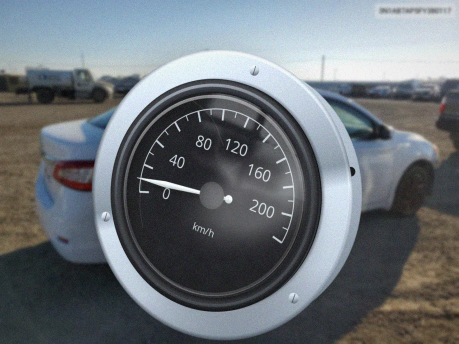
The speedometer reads 10
